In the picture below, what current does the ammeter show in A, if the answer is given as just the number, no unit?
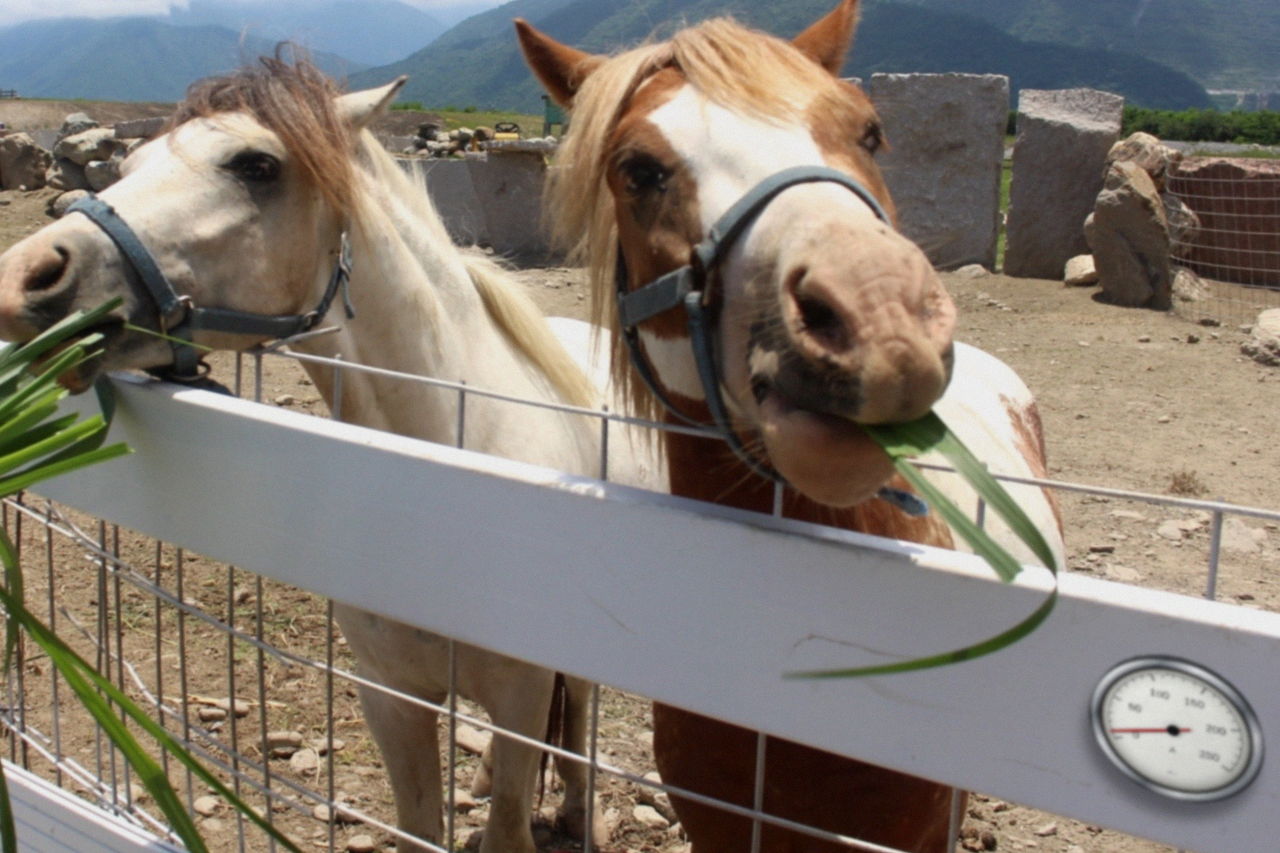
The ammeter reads 10
